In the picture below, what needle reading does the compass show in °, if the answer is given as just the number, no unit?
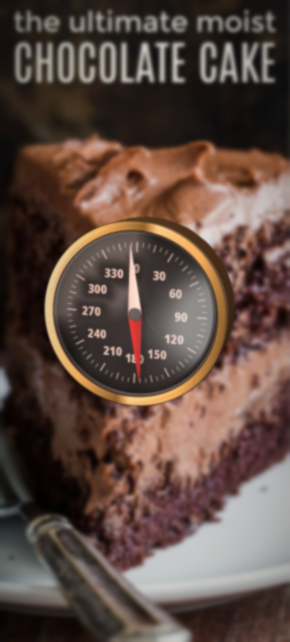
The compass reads 175
